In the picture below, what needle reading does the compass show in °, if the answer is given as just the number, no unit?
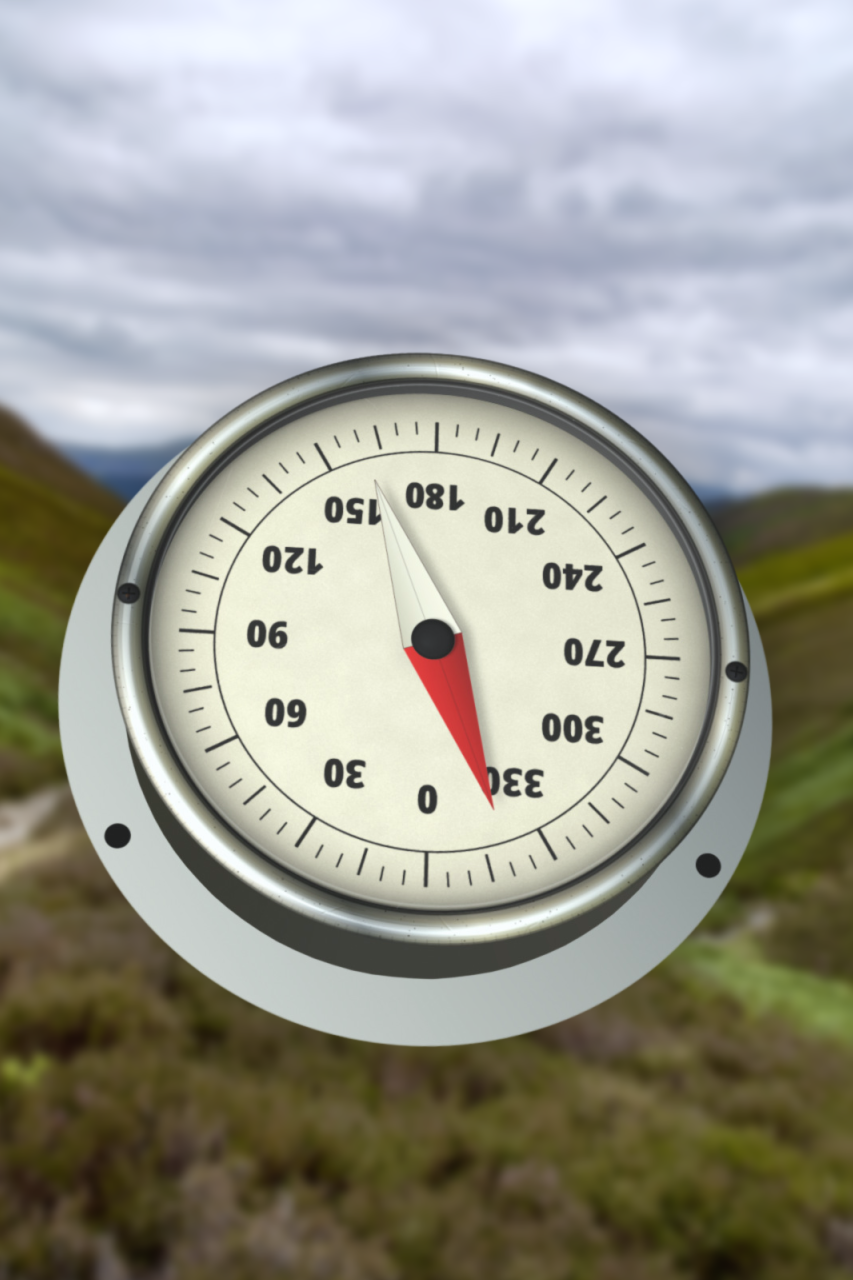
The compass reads 340
